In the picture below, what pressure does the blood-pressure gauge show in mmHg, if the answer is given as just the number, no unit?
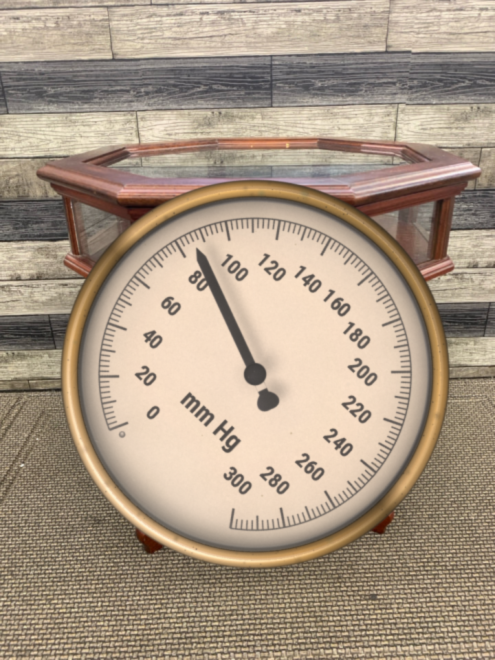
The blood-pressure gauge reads 86
